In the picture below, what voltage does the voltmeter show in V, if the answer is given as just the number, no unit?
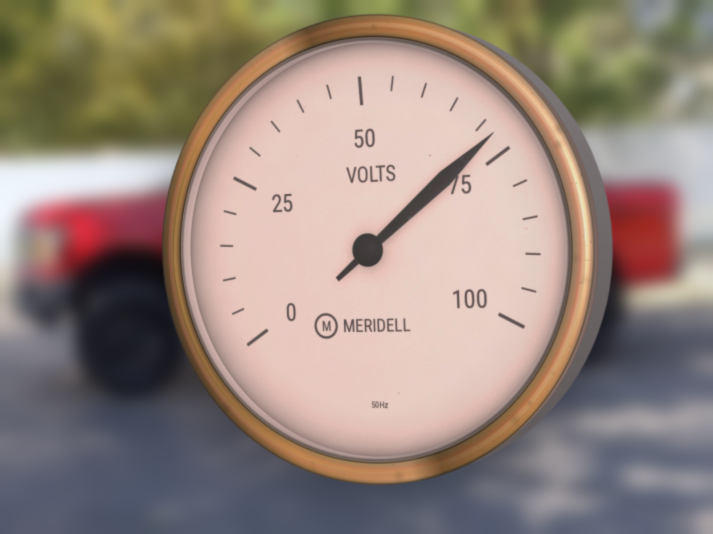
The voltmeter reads 72.5
